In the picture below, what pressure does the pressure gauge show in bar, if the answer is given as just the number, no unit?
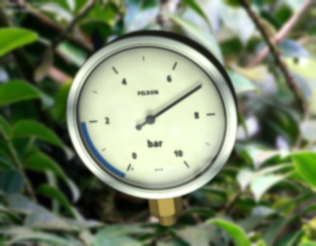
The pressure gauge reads 7
